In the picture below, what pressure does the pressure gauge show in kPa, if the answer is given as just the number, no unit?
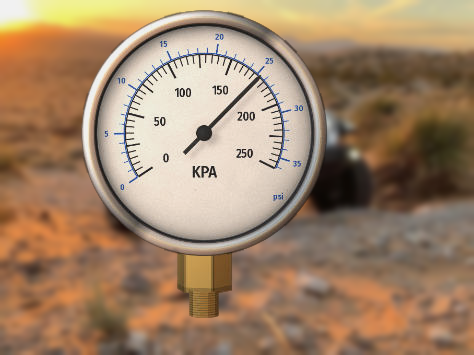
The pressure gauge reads 175
